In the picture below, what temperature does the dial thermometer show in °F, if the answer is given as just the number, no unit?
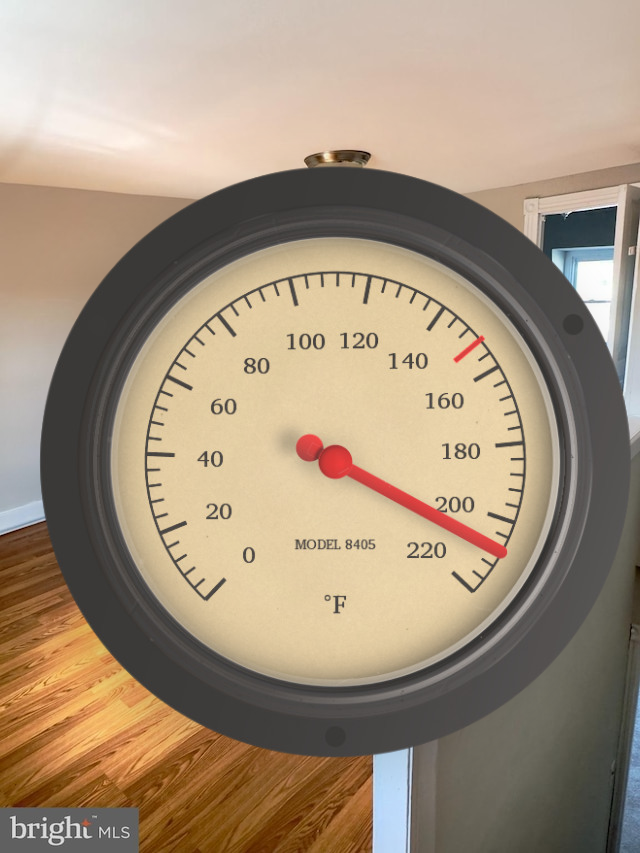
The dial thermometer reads 208
